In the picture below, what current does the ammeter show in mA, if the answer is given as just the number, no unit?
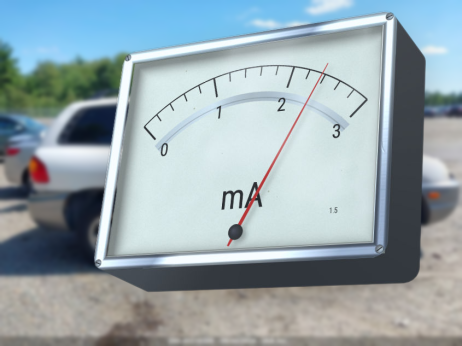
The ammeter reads 2.4
